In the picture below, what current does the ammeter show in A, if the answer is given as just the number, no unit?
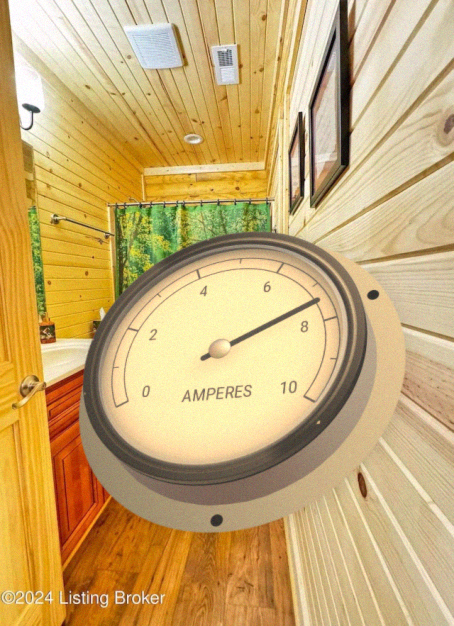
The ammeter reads 7.5
